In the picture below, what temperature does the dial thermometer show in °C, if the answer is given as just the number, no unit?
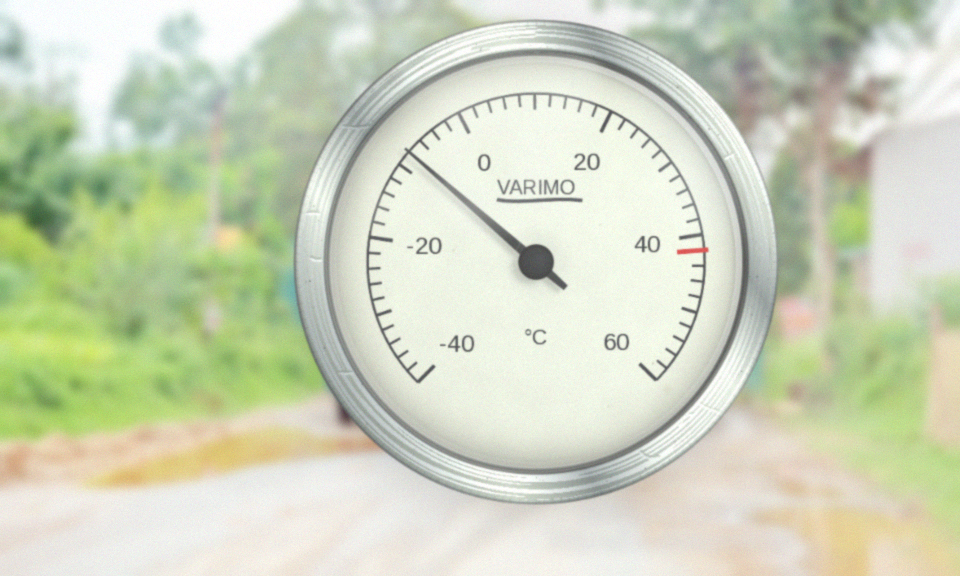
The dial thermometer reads -8
